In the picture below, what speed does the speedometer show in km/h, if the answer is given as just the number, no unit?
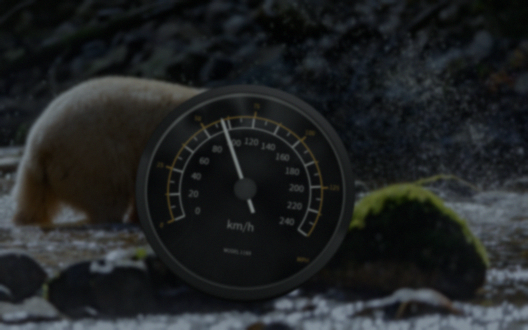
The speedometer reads 95
